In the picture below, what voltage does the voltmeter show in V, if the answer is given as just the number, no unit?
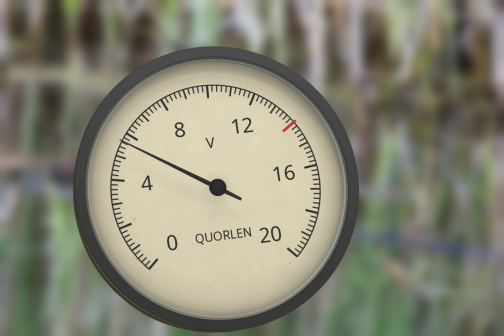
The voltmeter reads 5.6
